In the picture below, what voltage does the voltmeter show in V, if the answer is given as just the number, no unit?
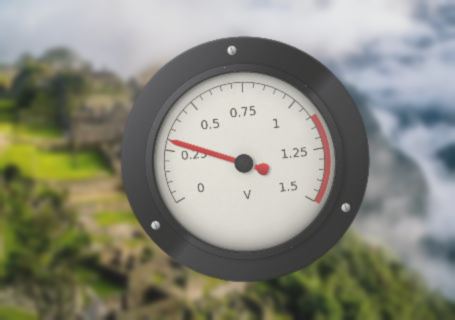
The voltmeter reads 0.3
